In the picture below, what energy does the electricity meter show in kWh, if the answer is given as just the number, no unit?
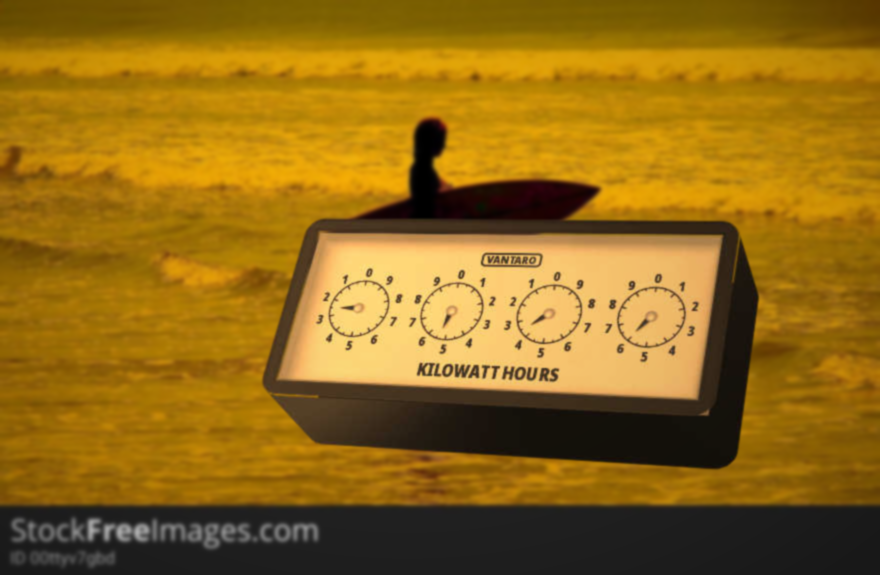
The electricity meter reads 2536
